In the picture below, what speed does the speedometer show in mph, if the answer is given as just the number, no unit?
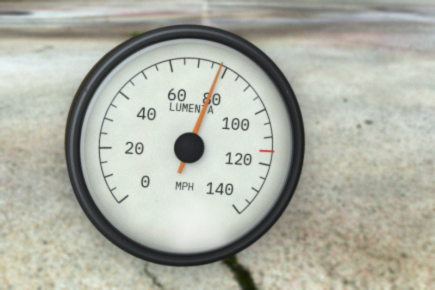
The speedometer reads 77.5
